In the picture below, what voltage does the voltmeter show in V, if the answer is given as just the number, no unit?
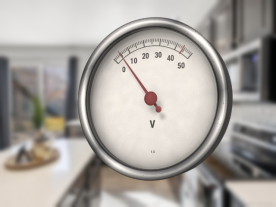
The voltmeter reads 5
